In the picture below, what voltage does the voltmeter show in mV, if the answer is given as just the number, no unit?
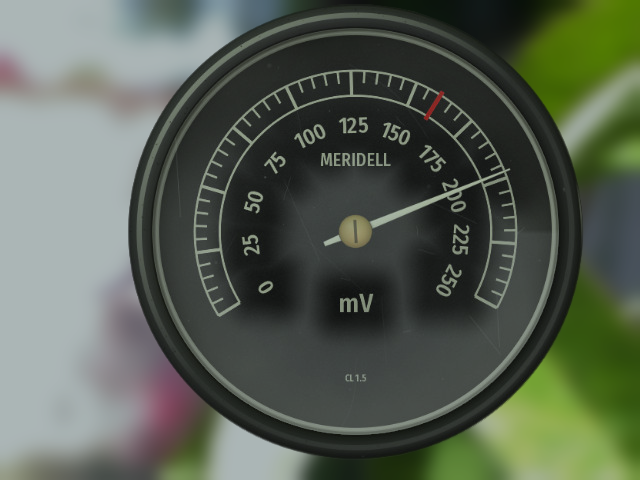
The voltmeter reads 197.5
